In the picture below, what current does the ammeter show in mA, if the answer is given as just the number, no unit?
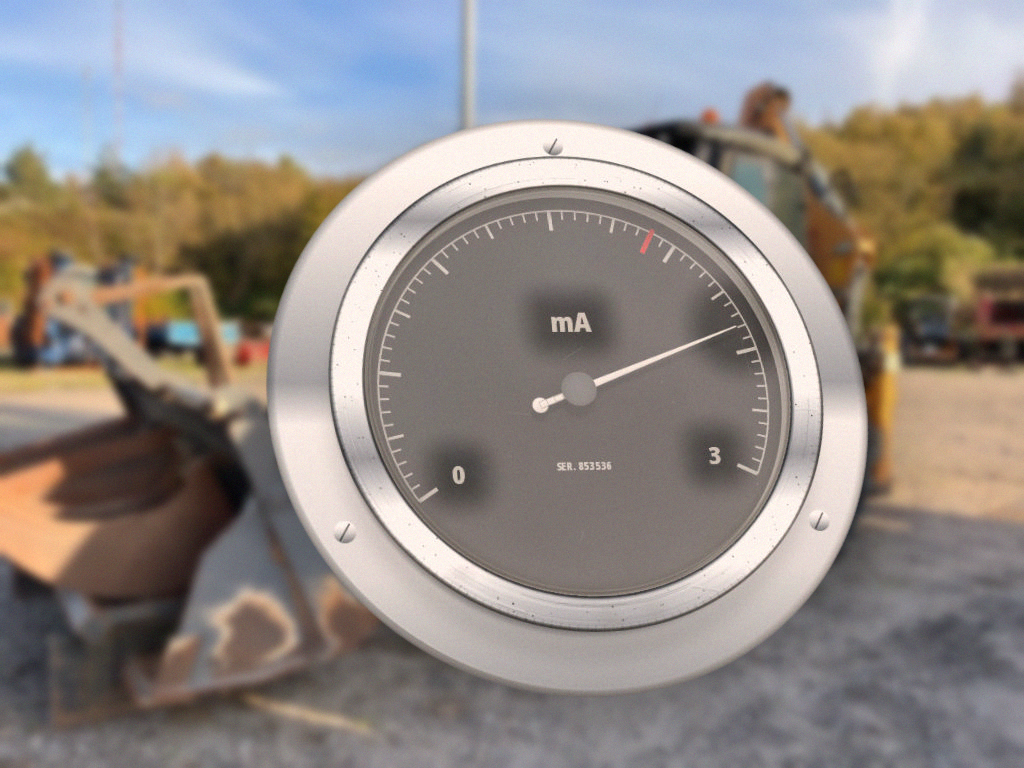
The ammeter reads 2.4
